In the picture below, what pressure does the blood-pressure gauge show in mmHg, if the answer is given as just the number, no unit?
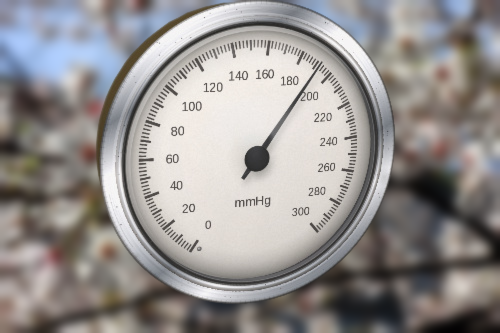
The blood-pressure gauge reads 190
